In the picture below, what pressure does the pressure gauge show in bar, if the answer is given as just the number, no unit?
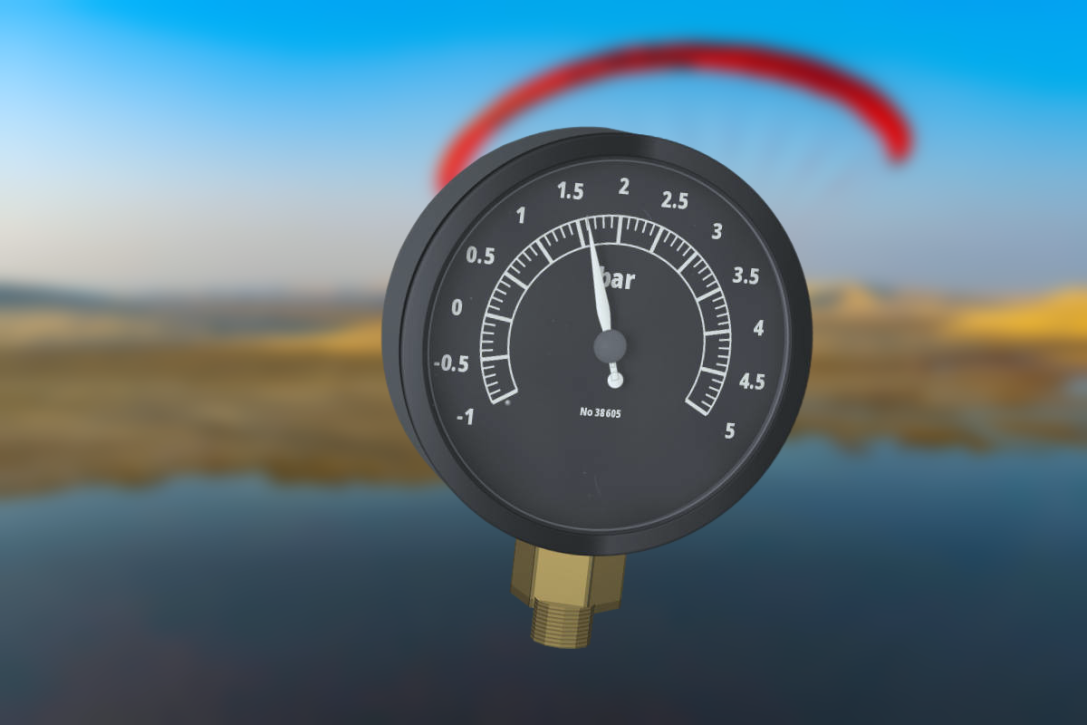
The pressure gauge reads 1.6
